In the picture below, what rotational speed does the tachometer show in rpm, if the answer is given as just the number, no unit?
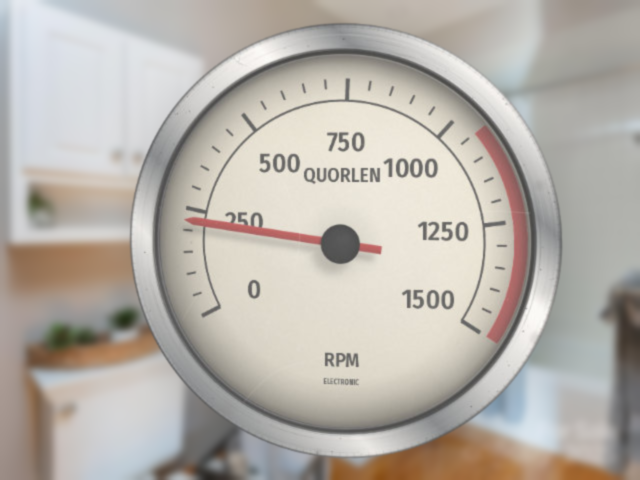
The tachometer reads 225
